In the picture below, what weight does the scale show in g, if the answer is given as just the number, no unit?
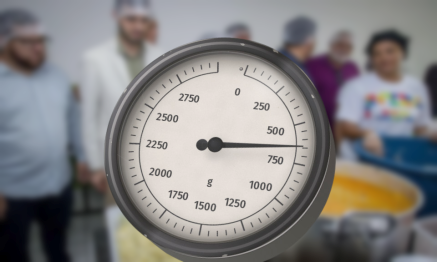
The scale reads 650
